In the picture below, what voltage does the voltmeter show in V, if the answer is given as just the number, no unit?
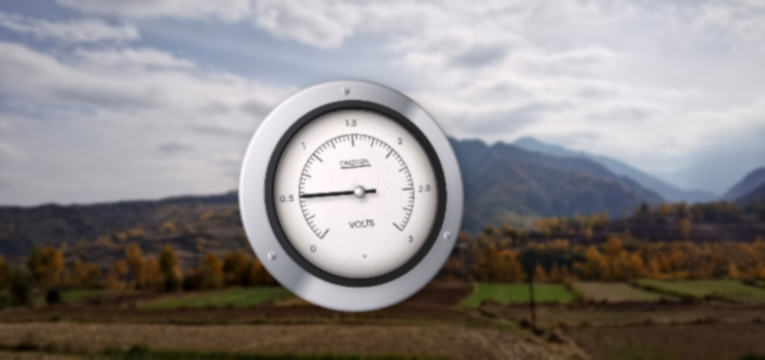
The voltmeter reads 0.5
